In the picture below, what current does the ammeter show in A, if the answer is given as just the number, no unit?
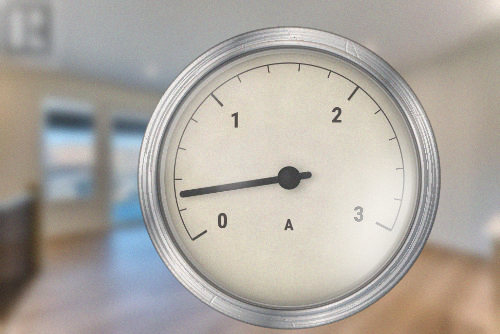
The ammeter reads 0.3
